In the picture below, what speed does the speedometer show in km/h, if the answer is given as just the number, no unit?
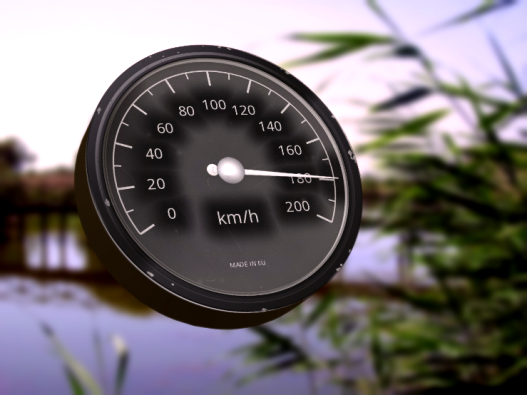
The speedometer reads 180
